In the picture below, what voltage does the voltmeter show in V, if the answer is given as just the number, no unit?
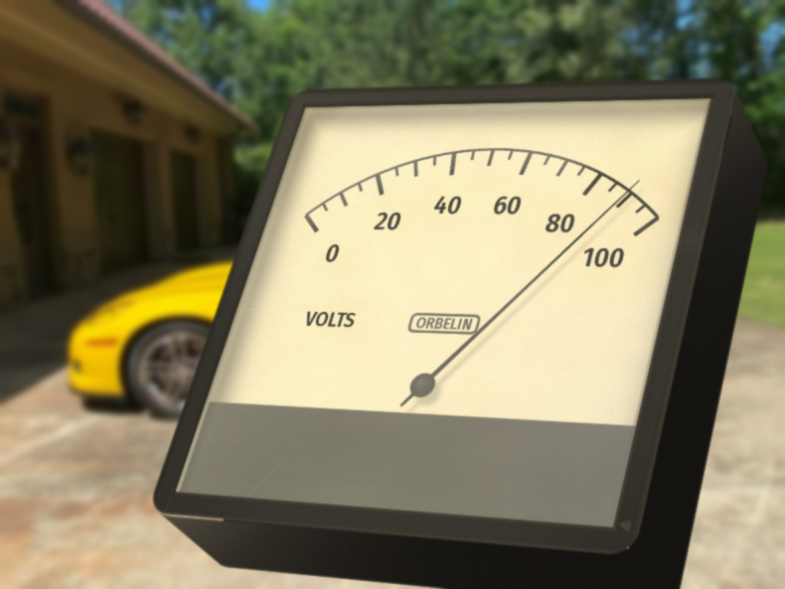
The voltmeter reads 90
